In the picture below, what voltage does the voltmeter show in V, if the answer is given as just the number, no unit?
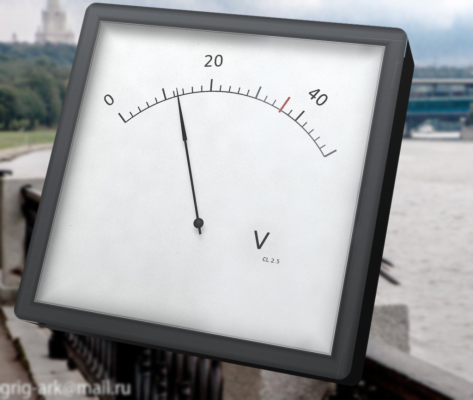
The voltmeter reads 13
